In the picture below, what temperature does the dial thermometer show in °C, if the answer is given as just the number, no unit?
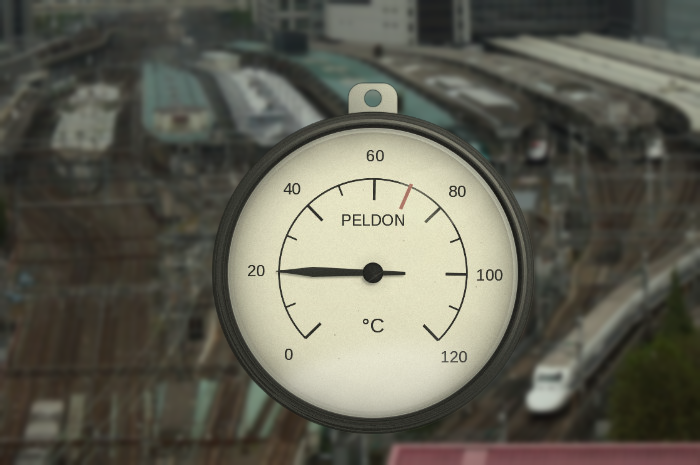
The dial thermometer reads 20
